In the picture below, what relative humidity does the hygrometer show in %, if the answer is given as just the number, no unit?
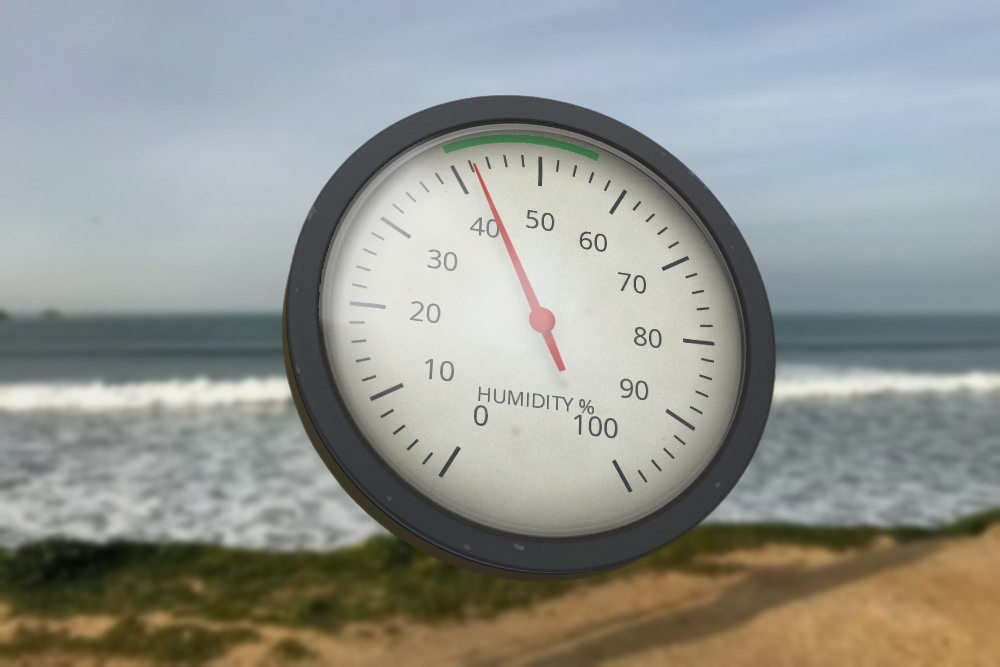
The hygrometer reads 42
